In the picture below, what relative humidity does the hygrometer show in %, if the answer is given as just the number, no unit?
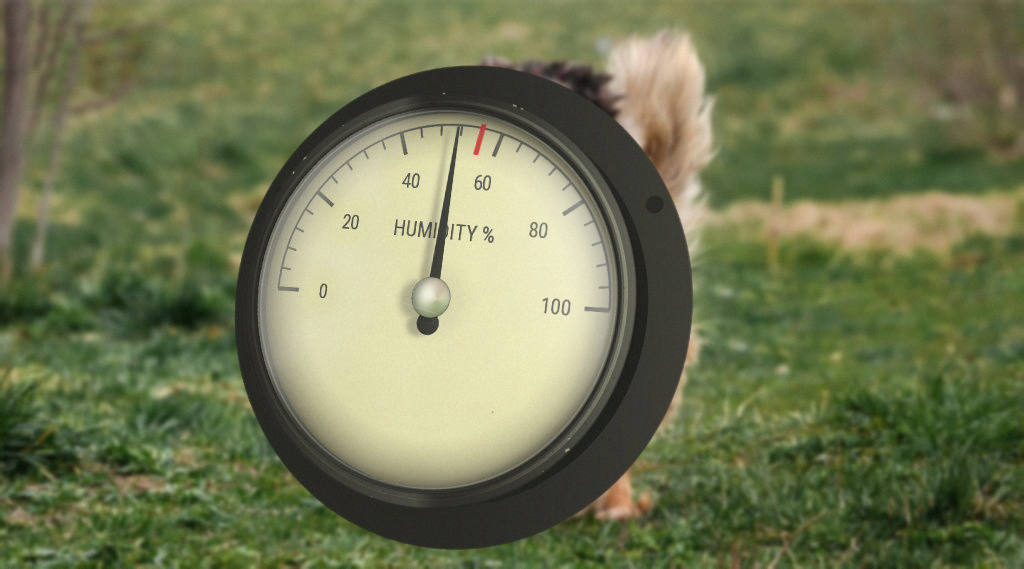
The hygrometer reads 52
